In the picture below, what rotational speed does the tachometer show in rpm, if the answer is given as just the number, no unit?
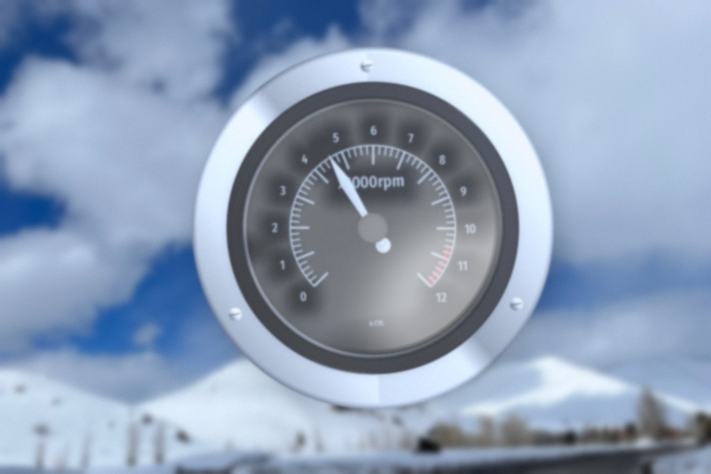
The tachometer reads 4600
